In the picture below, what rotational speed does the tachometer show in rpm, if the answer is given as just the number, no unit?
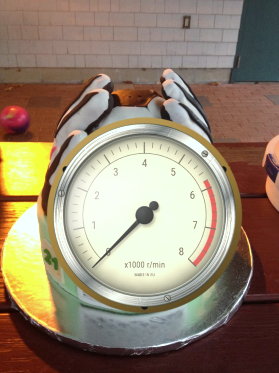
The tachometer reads 0
